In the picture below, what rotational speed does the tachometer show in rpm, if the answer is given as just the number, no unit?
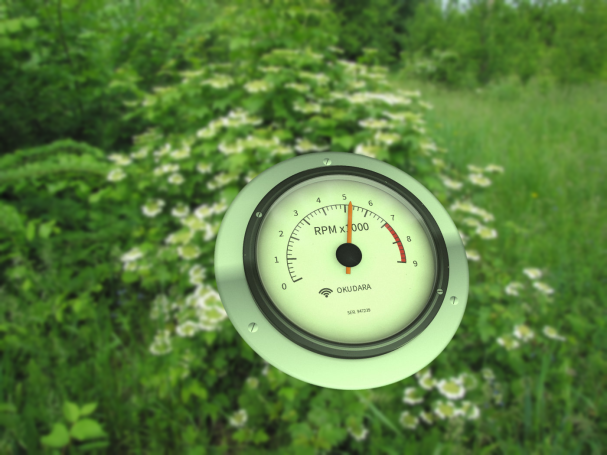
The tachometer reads 5200
